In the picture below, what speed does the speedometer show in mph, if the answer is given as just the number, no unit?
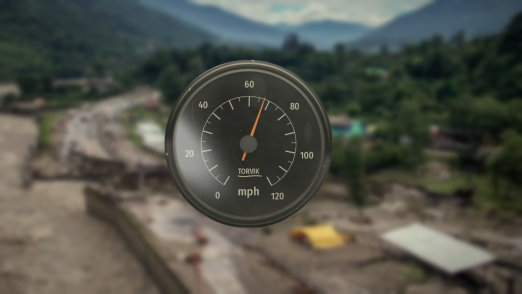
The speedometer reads 67.5
